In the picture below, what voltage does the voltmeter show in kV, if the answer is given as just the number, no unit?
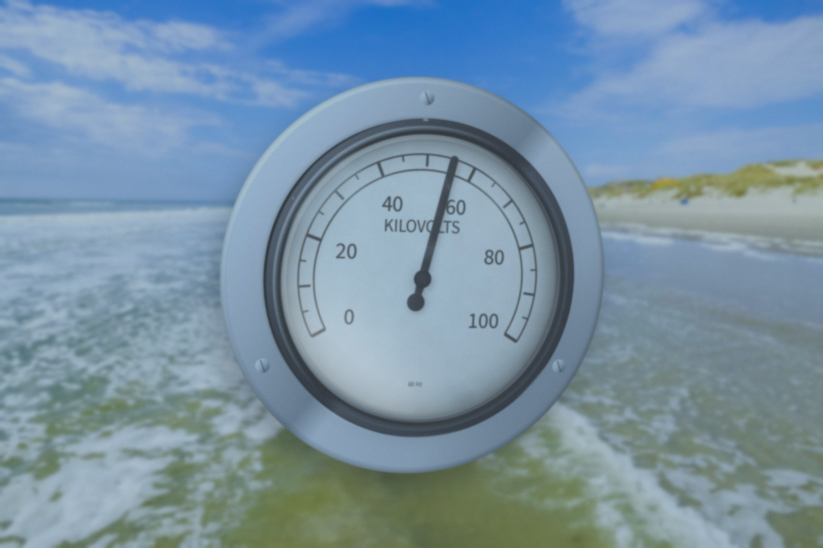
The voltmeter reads 55
